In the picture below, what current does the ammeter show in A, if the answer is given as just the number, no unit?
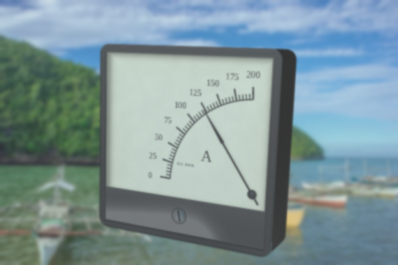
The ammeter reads 125
